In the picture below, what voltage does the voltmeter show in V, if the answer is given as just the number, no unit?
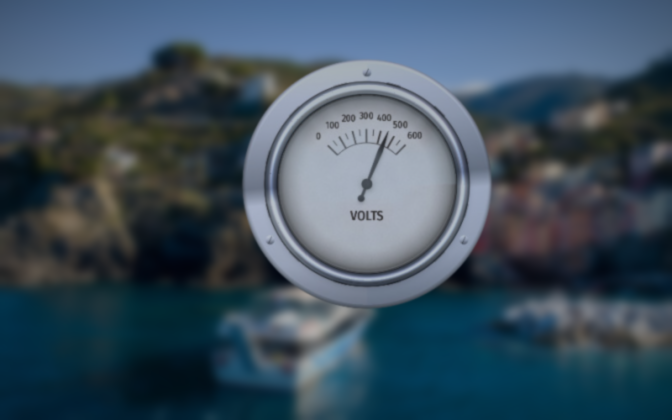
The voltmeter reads 450
